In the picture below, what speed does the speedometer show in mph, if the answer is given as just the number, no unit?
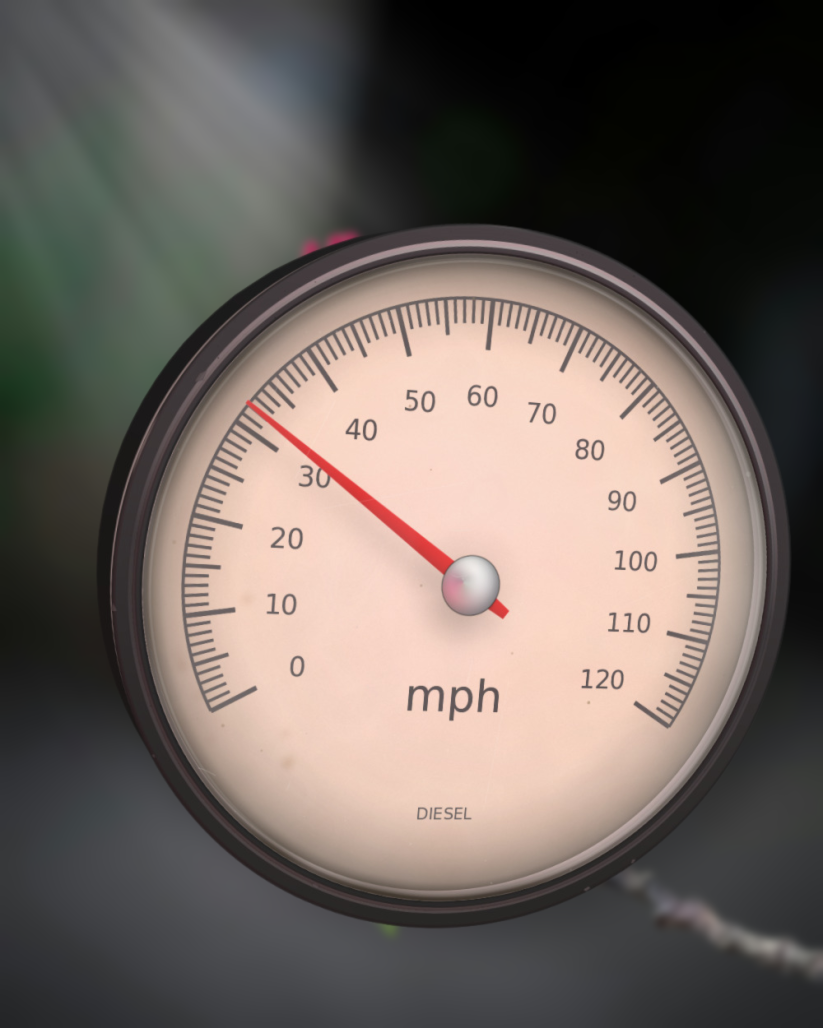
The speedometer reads 32
